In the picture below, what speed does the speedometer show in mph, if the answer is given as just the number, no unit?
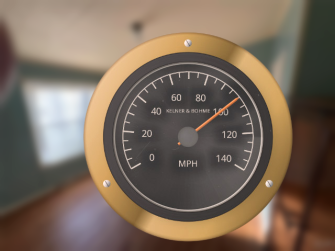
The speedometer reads 100
